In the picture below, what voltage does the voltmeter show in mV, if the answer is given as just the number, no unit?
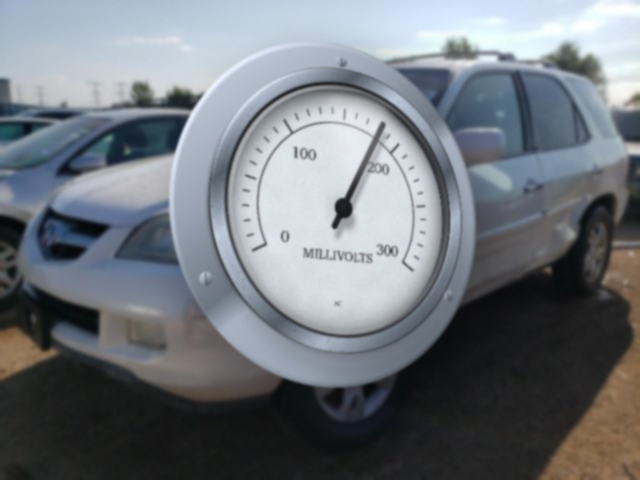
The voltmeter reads 180
